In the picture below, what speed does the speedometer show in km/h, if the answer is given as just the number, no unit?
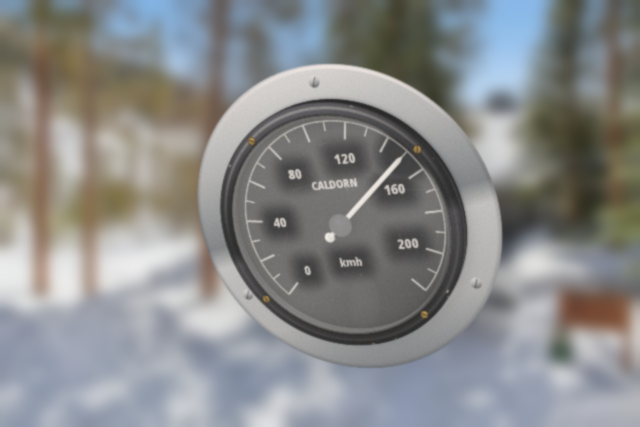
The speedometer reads 150
